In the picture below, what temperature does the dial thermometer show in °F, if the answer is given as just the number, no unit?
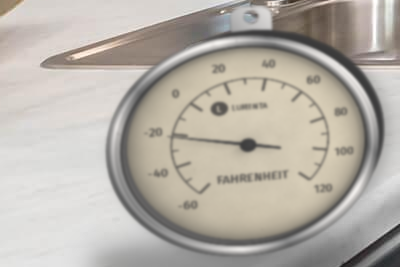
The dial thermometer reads -20
